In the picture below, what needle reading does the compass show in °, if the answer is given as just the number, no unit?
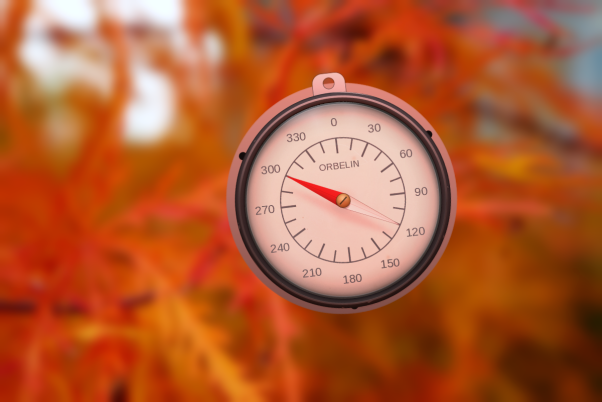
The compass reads 300
